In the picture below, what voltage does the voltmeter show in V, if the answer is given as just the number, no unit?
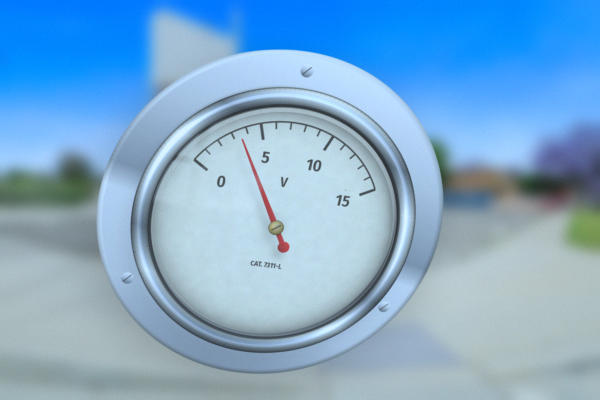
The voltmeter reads 3.5
